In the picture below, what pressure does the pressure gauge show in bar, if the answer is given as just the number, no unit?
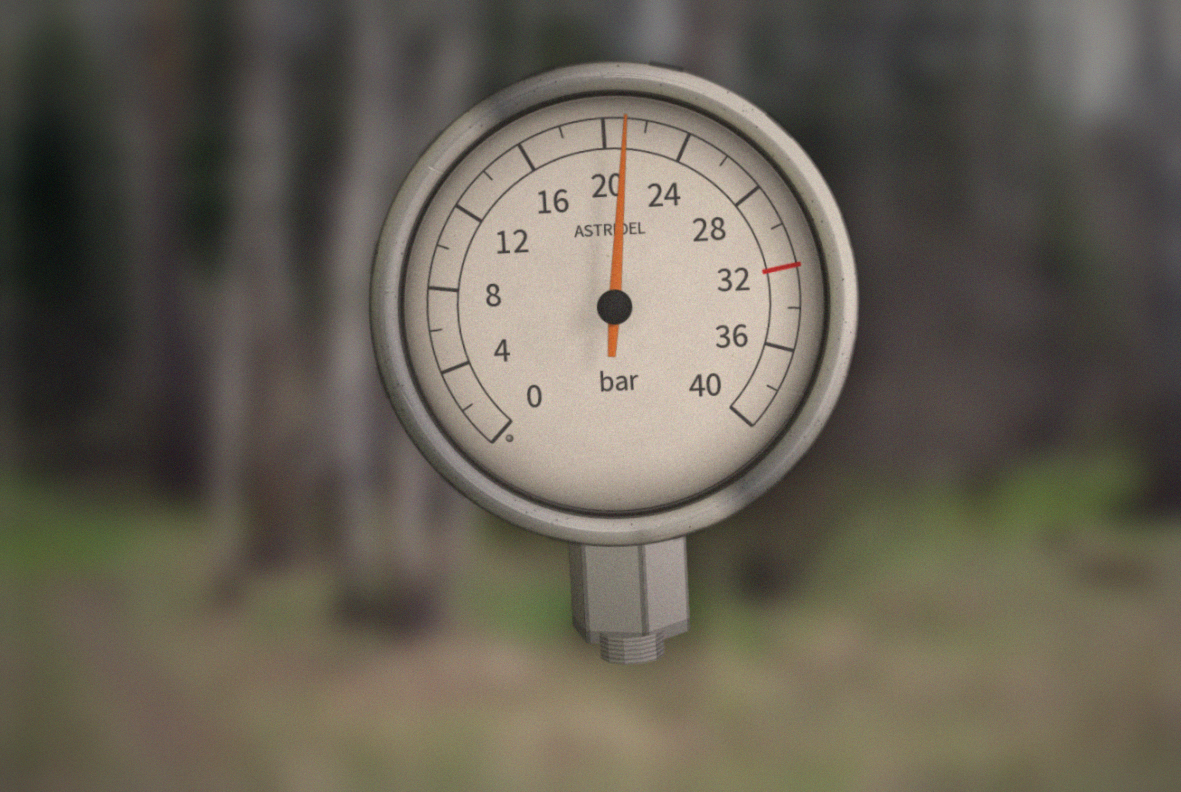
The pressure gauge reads 21
